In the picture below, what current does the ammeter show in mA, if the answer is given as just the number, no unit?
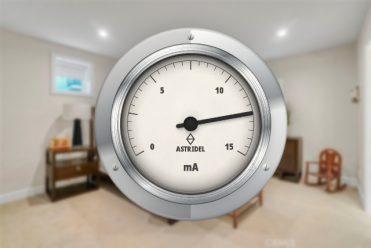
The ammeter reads 12.5
